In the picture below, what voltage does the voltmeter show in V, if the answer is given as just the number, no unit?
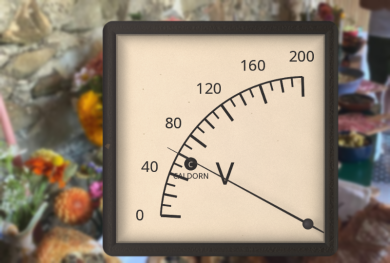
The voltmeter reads 60
